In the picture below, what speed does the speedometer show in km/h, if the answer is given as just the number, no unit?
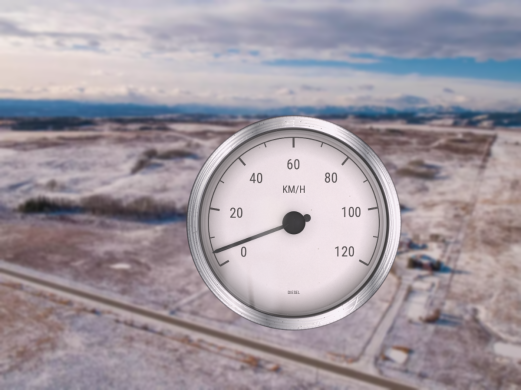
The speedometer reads 5
